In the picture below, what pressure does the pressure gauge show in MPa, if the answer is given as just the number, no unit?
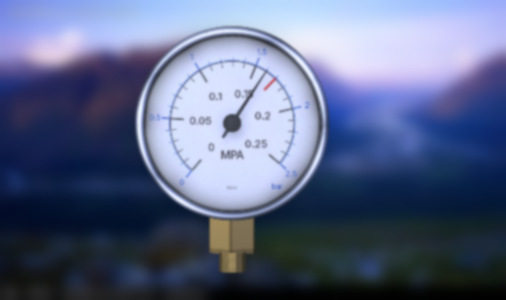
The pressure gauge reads 0.16
